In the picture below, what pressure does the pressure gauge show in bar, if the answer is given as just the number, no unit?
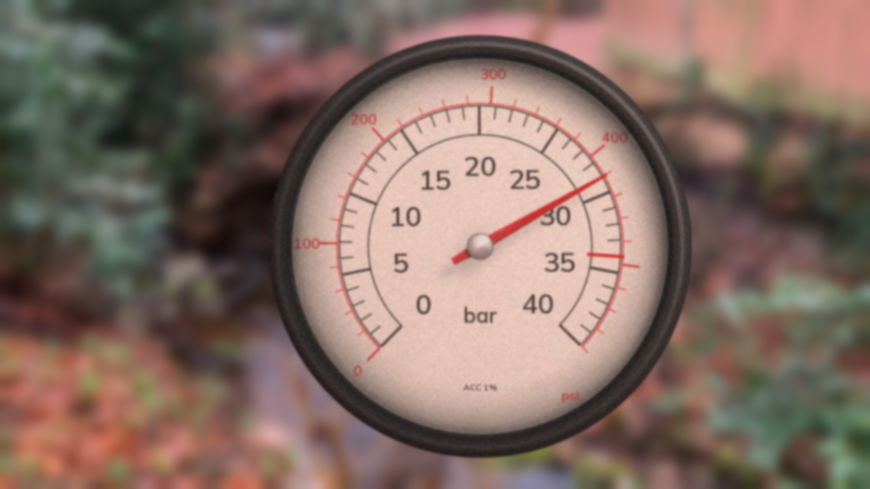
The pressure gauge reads 29
